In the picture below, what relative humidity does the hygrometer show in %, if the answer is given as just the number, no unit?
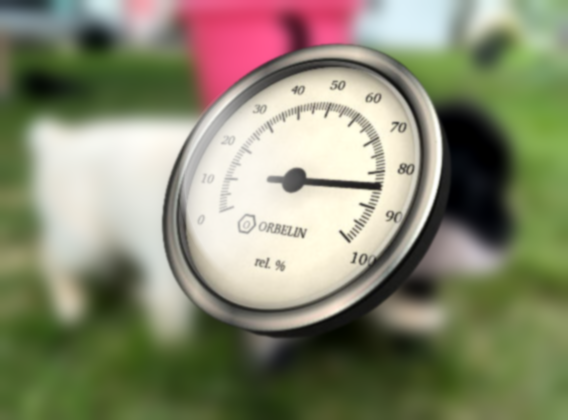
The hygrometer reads 85
